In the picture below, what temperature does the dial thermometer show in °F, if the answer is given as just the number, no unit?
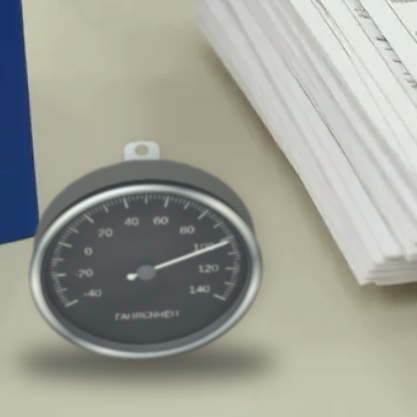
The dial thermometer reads 100
